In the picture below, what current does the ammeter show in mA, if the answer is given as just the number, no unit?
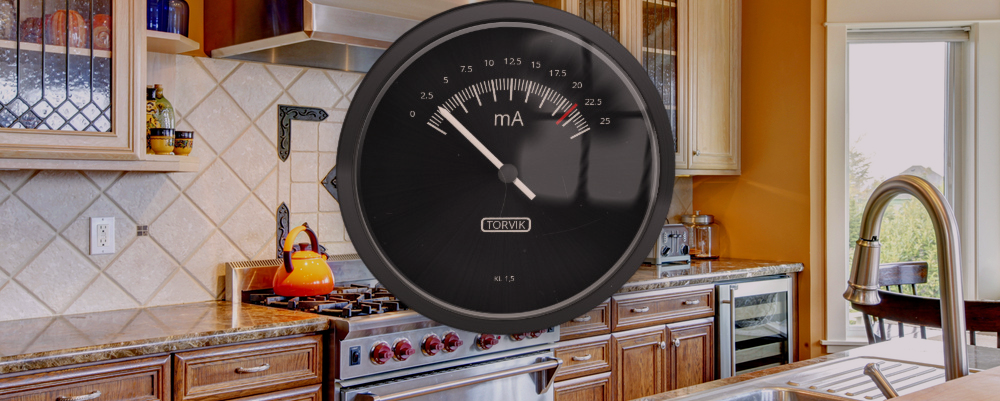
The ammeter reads 2.5
